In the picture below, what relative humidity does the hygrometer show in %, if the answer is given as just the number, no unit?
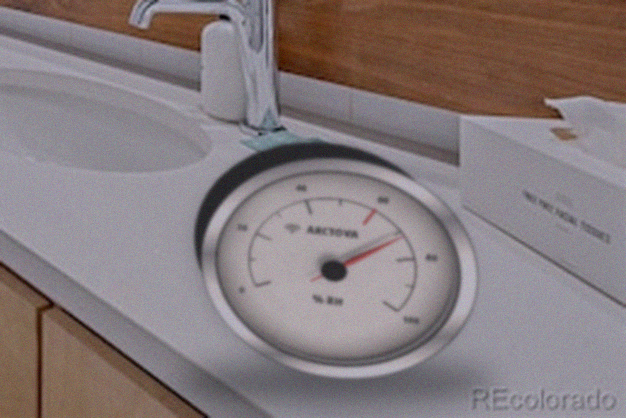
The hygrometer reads 70
